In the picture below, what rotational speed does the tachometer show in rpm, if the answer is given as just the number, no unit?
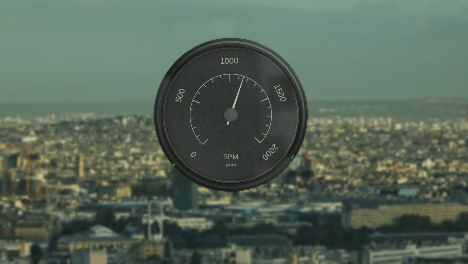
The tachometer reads 1150
